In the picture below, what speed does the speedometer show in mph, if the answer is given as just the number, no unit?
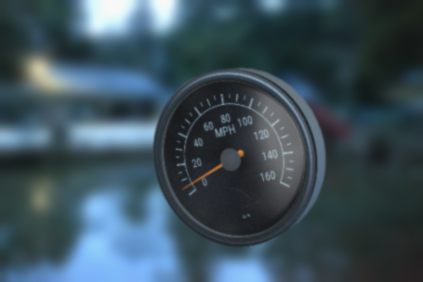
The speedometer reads 5
